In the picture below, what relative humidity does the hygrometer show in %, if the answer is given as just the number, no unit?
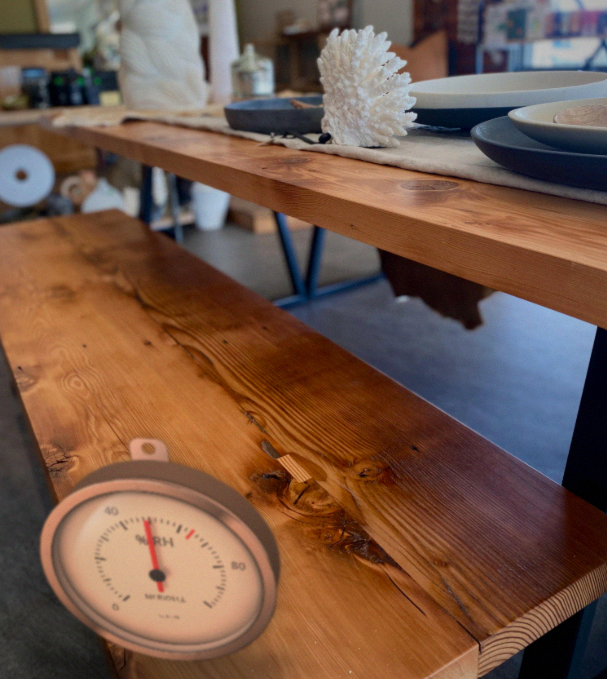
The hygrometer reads 50
